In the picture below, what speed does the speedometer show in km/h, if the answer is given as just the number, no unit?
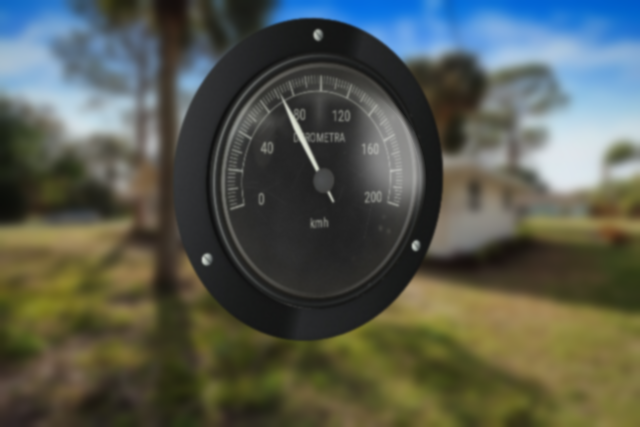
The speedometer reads 70
